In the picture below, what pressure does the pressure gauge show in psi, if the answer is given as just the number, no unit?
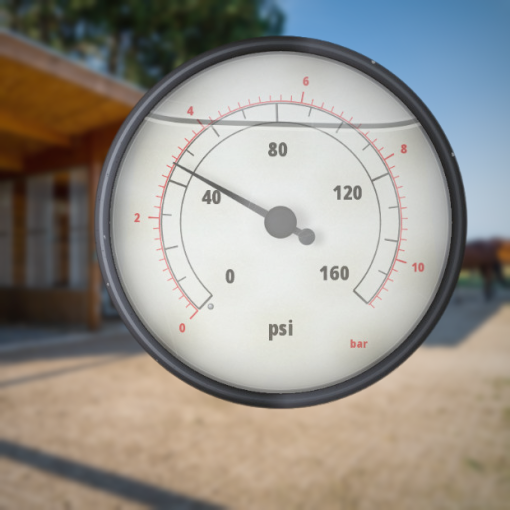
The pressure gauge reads 45
